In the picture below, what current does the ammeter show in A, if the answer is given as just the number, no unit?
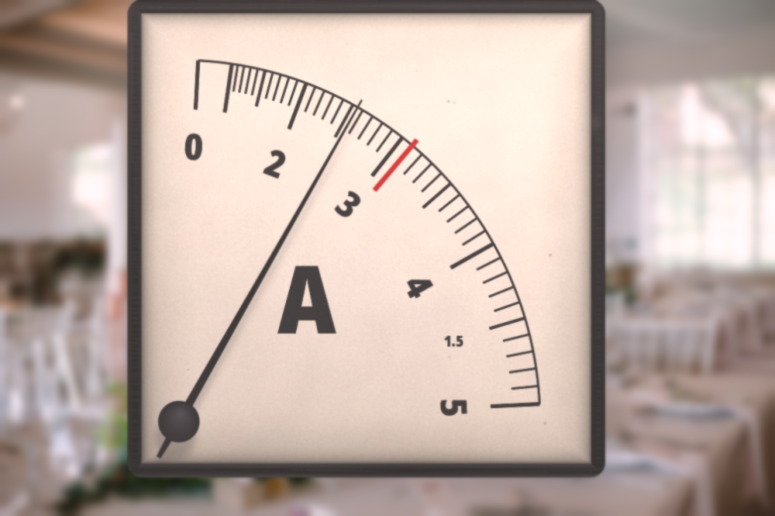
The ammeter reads 2.55
